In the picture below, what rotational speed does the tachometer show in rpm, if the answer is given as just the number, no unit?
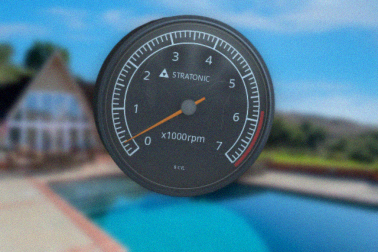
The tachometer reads 300
